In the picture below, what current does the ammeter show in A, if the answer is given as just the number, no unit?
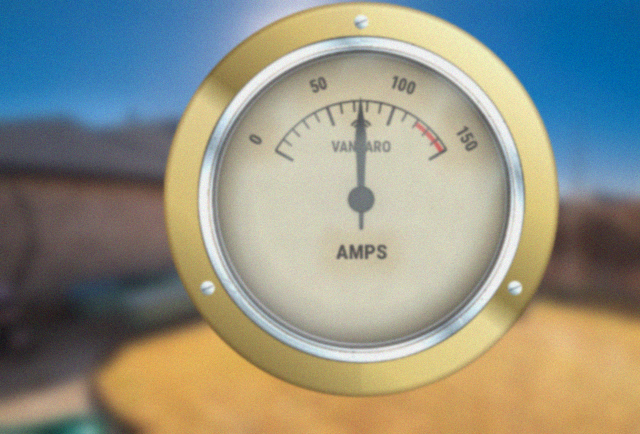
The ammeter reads 75
